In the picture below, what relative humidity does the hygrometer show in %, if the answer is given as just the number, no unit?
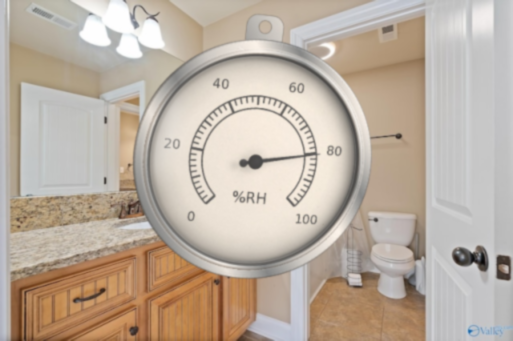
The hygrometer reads 80
